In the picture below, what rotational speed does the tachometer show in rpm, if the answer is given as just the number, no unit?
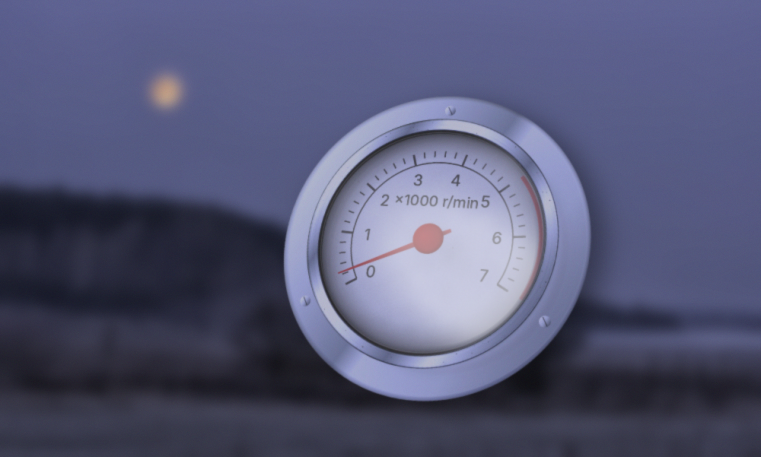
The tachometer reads 200
